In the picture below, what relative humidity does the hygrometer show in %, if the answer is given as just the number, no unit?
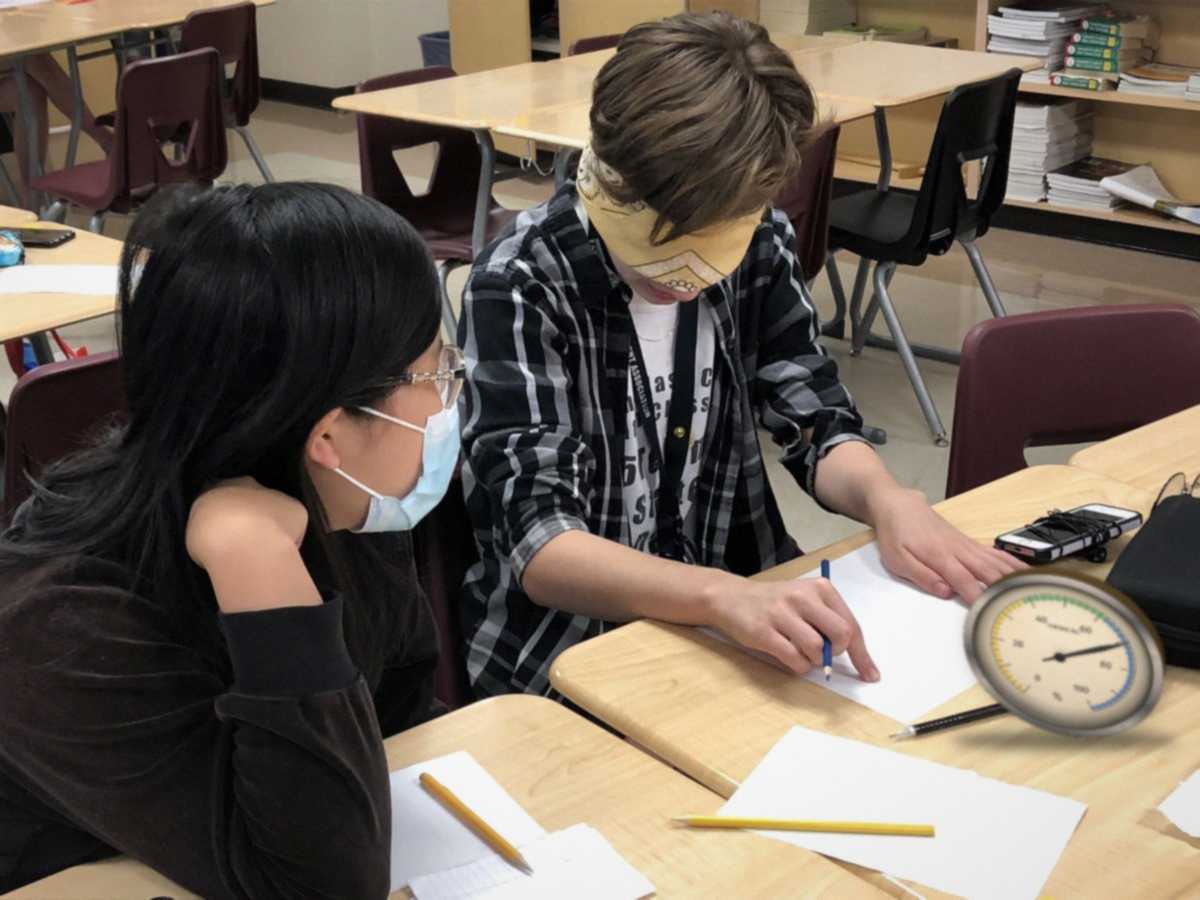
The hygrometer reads 70
